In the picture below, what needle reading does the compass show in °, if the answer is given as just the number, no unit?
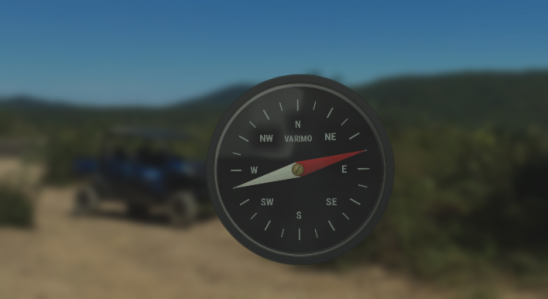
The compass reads 75
